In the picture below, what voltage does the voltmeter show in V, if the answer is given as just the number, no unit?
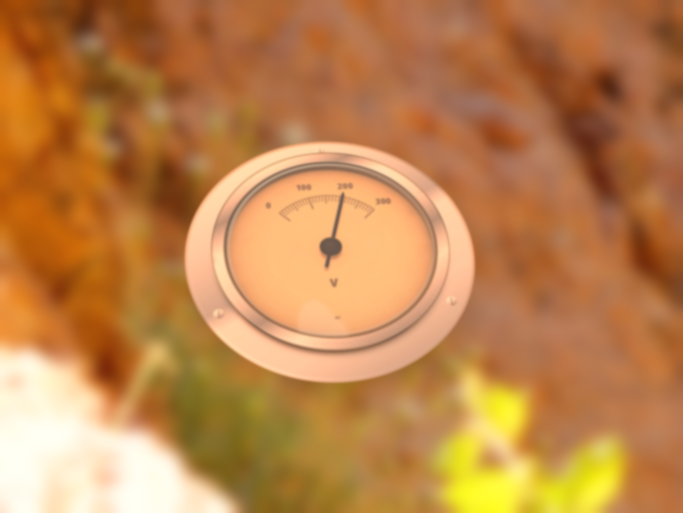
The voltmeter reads 200
